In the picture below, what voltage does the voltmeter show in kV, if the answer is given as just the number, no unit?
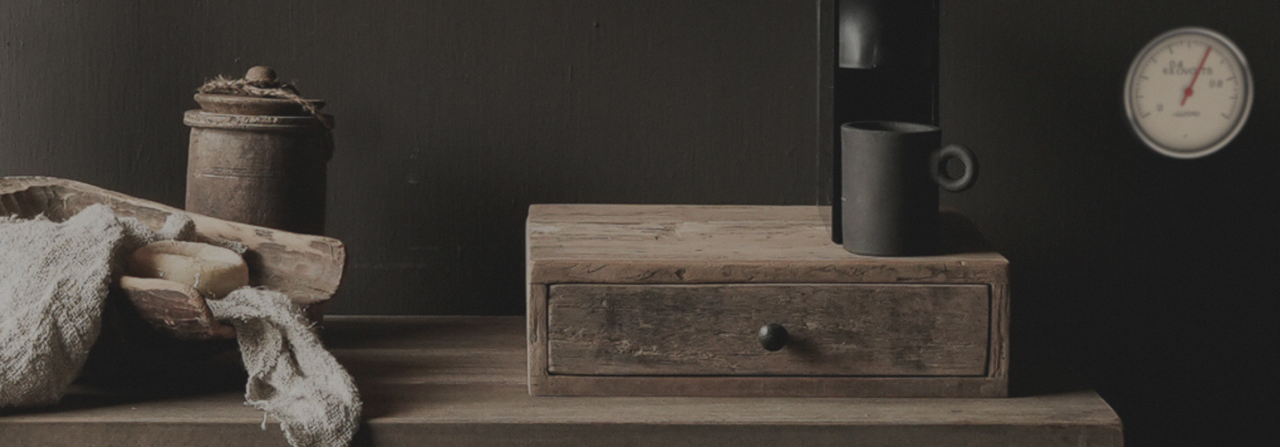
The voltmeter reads 0.6
